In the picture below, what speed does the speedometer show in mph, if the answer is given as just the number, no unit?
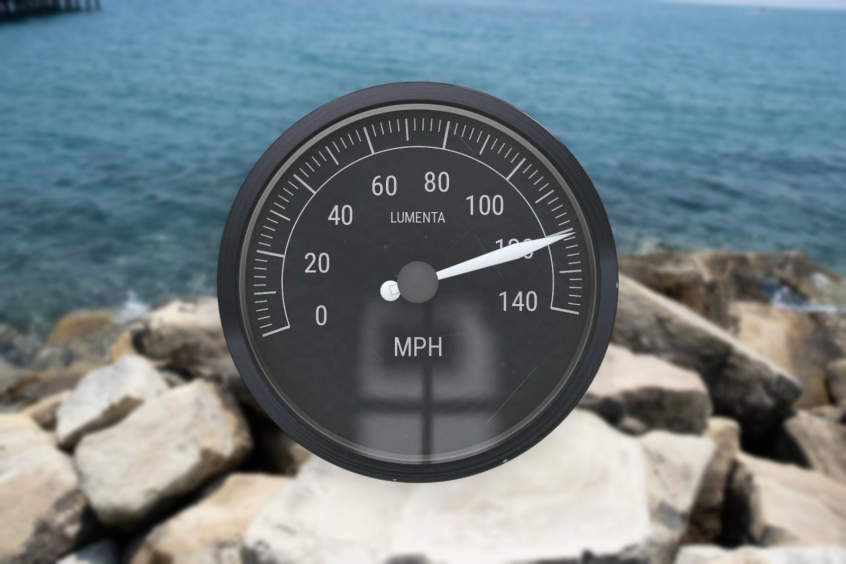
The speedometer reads 121
